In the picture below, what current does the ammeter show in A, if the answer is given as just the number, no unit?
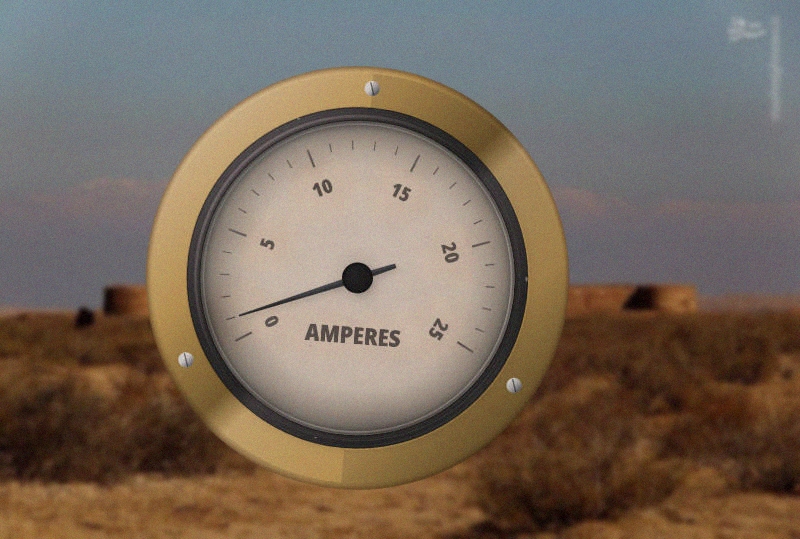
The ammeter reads 1
